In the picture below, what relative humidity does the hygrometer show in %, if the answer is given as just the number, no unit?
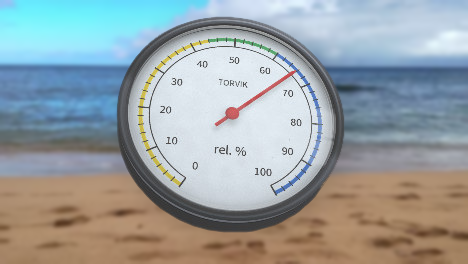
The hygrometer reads 66
